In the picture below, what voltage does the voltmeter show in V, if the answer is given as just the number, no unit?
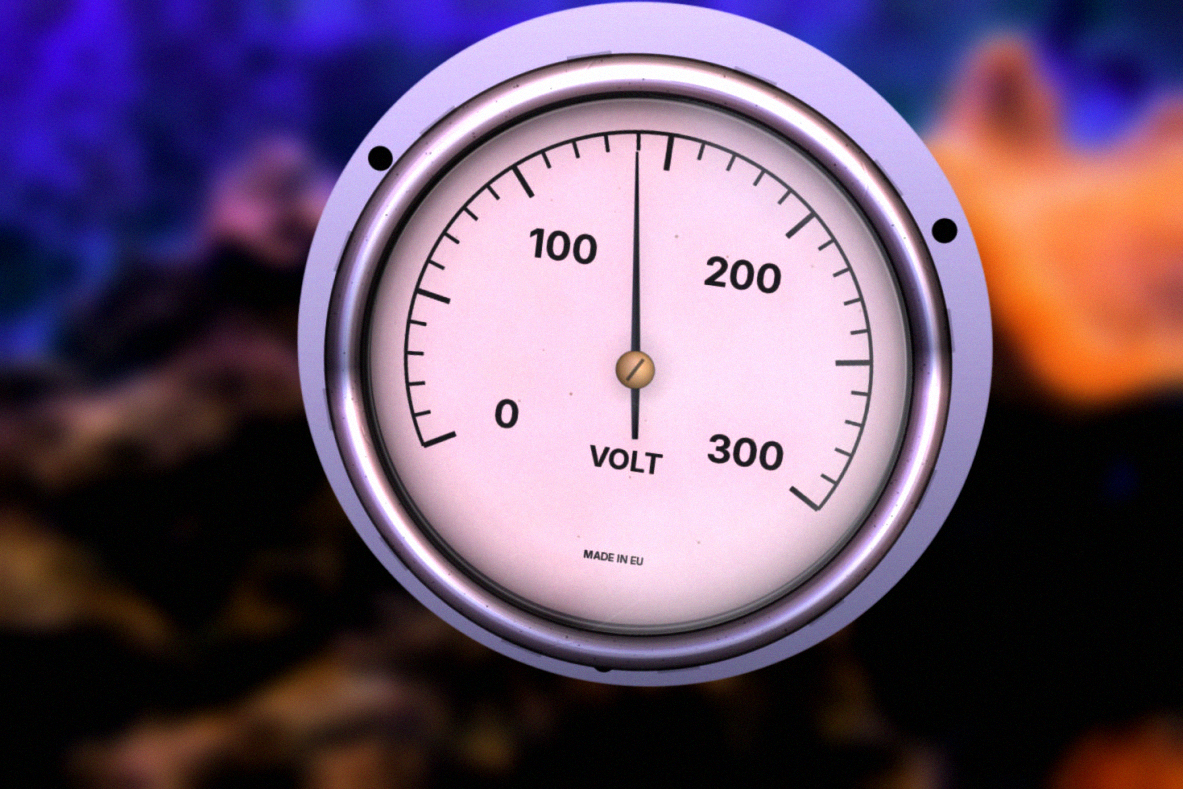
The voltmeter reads 140
